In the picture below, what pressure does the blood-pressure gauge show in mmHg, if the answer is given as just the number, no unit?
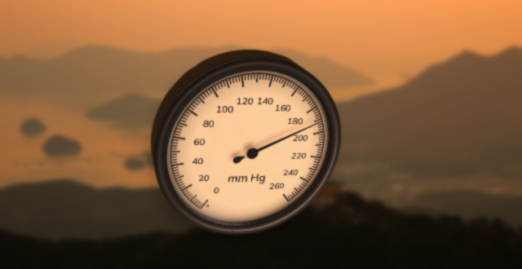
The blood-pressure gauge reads 190
